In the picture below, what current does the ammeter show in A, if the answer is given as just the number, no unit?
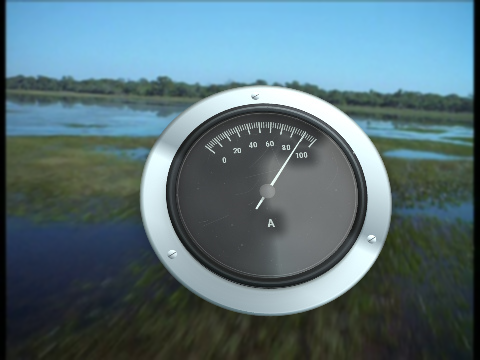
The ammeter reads 90
